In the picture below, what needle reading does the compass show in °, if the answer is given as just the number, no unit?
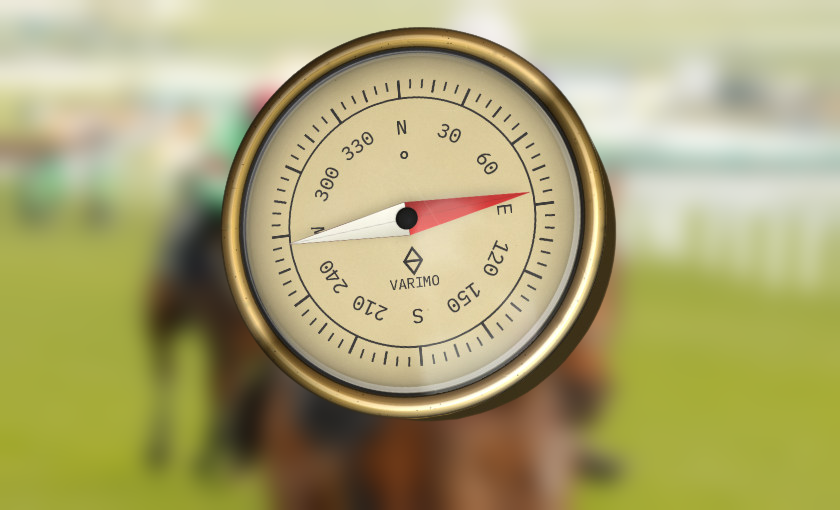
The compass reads 85
